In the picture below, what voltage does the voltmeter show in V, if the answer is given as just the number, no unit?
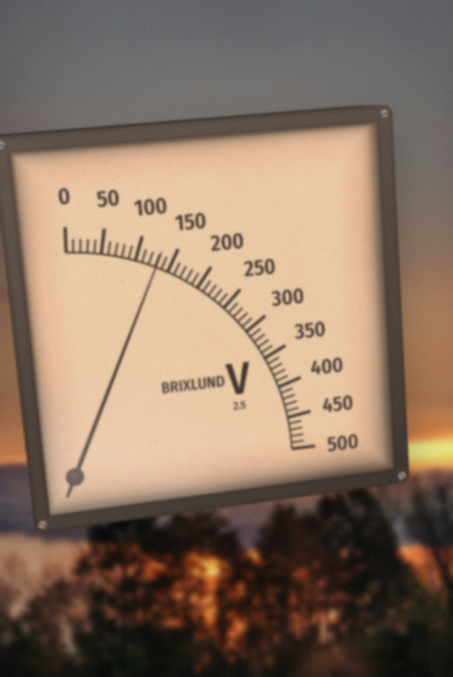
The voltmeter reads 130
